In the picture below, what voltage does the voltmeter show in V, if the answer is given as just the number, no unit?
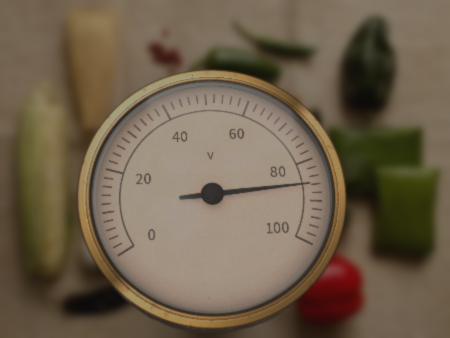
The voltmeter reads 86
